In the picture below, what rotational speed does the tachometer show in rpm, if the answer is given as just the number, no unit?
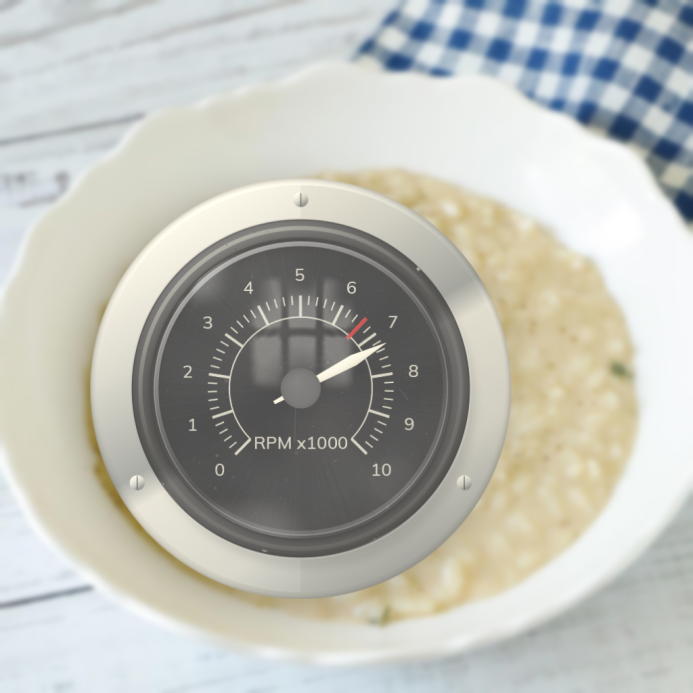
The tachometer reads 7300
